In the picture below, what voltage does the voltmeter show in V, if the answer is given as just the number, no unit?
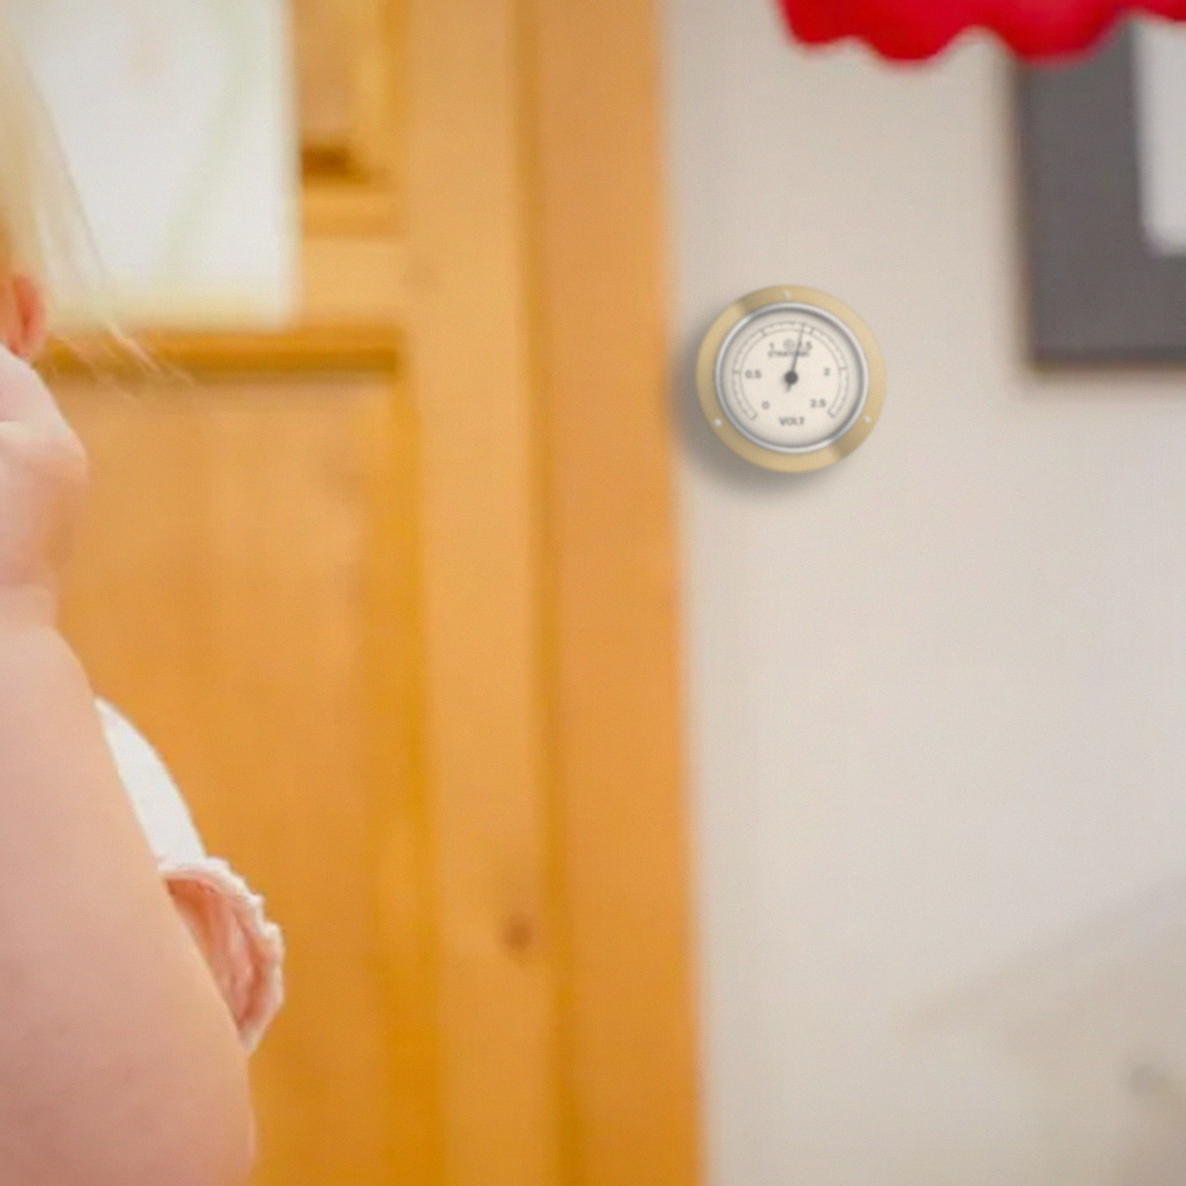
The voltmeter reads 1.4
